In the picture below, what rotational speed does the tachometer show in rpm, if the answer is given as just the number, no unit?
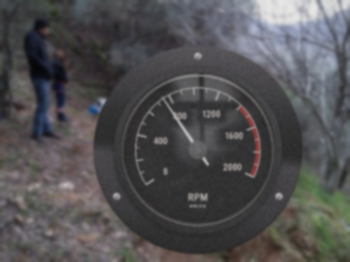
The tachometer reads 750
